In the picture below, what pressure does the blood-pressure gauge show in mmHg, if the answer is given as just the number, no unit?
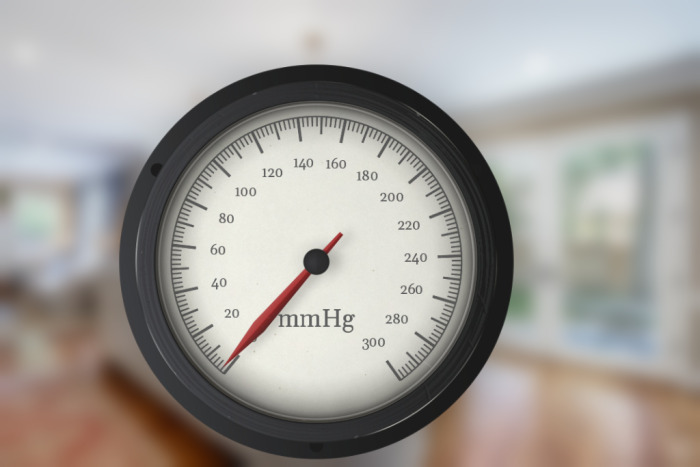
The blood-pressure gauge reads 2
